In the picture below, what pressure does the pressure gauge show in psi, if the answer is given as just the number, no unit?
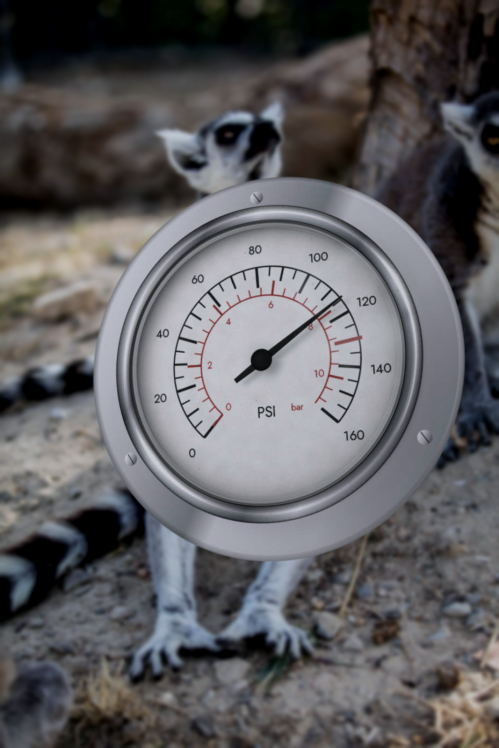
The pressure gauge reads 115
